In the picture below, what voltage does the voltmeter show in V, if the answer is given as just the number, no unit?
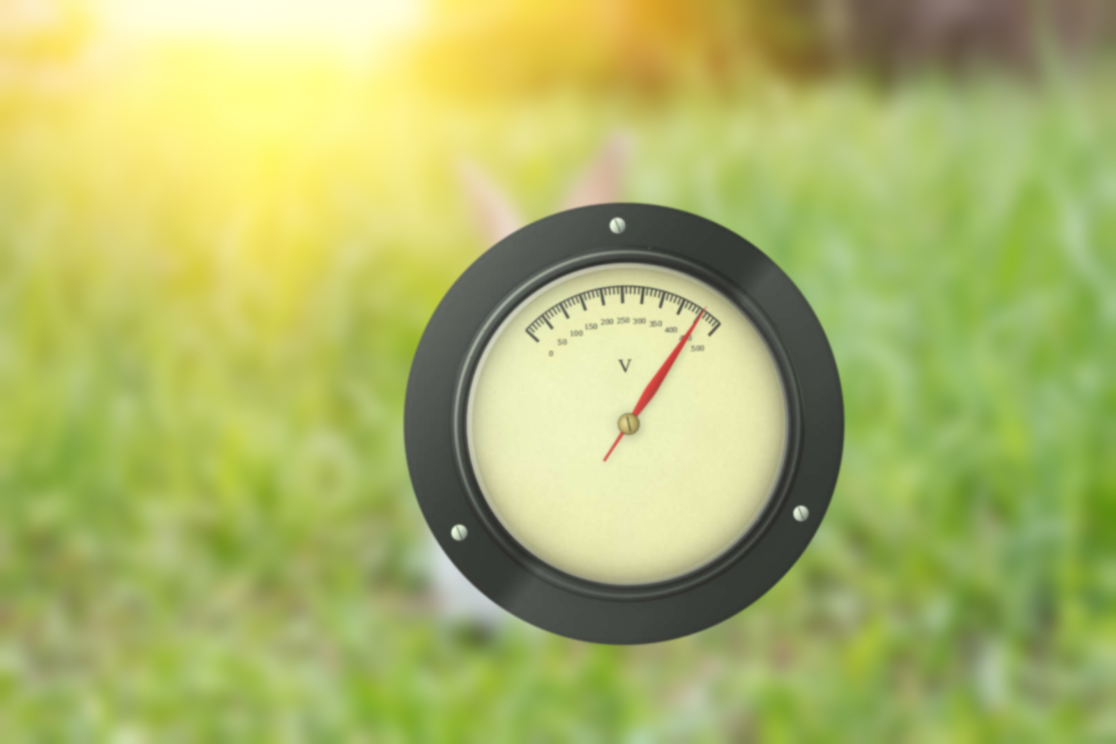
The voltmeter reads 450
